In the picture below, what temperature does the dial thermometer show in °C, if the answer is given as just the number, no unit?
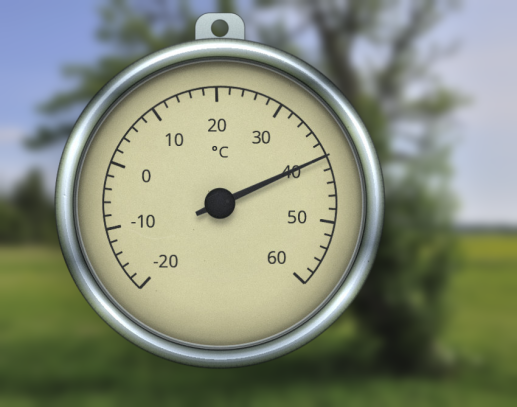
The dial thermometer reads 40
